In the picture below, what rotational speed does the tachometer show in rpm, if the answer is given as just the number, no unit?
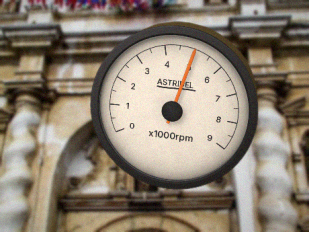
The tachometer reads 5000
